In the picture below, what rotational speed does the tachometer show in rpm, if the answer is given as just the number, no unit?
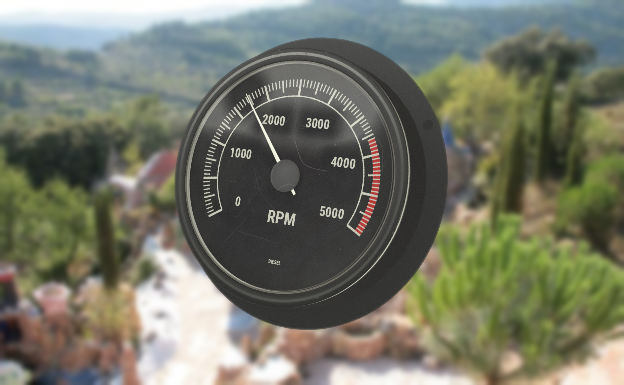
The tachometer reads 1750
